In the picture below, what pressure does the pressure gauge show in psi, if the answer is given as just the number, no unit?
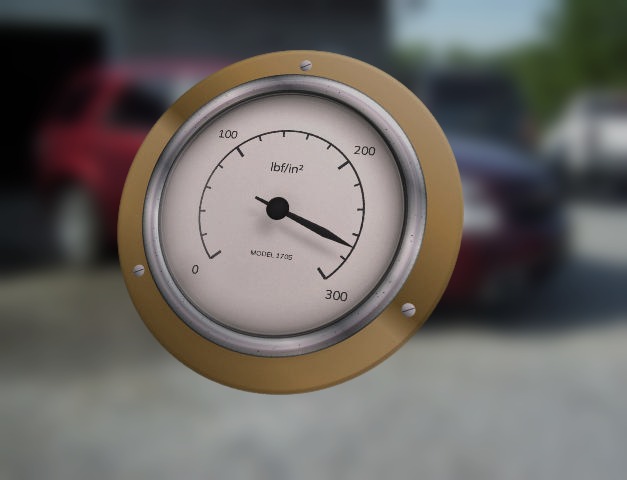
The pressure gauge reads 270
